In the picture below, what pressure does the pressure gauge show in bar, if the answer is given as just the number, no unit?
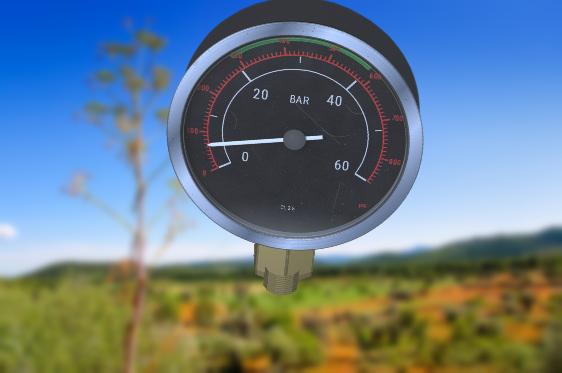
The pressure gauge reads 5
